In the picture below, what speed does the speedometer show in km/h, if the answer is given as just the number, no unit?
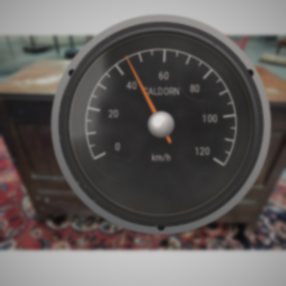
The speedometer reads 45
